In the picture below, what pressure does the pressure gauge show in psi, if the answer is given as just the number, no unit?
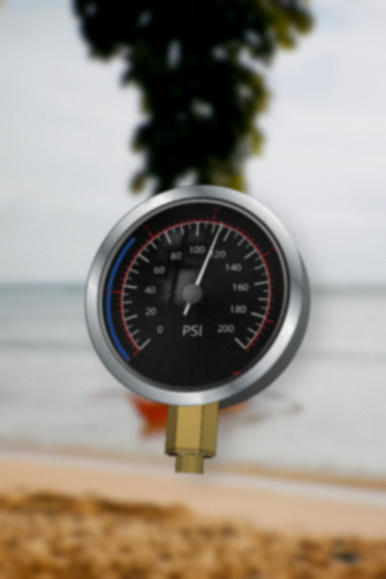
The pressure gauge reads 115
